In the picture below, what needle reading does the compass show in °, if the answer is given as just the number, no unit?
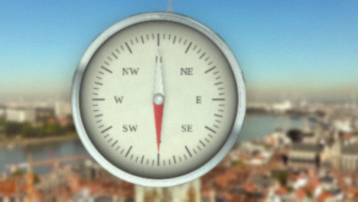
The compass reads 180
